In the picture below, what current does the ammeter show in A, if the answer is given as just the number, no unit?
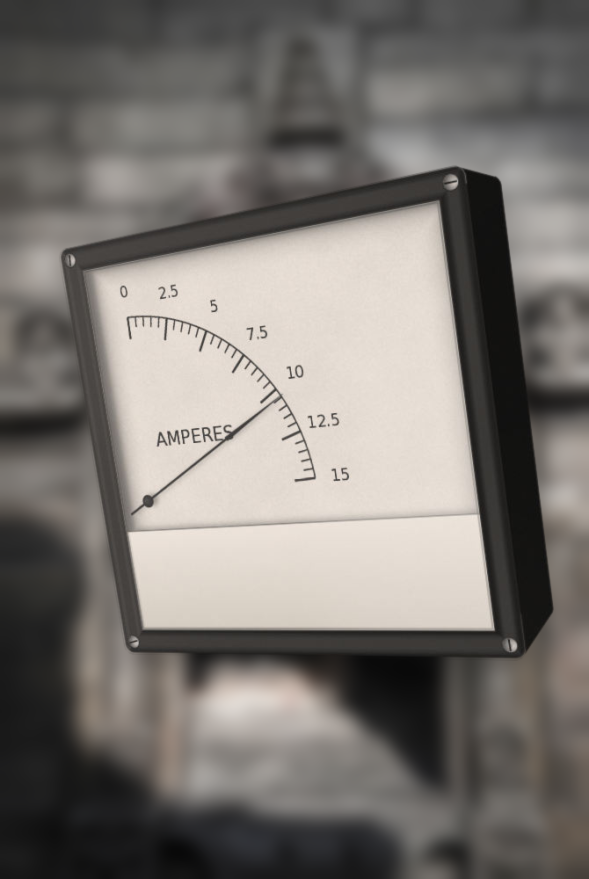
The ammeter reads 10.5
